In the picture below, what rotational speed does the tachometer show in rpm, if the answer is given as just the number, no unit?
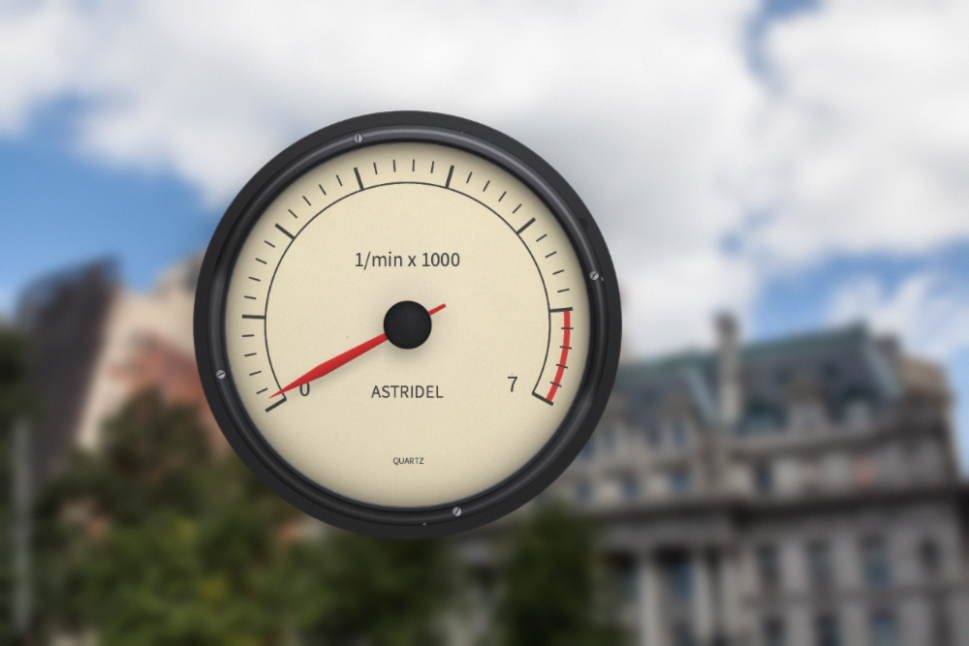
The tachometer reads 100
